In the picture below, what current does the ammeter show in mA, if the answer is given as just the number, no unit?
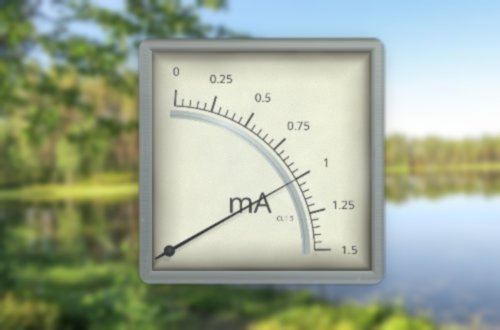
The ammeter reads 1
